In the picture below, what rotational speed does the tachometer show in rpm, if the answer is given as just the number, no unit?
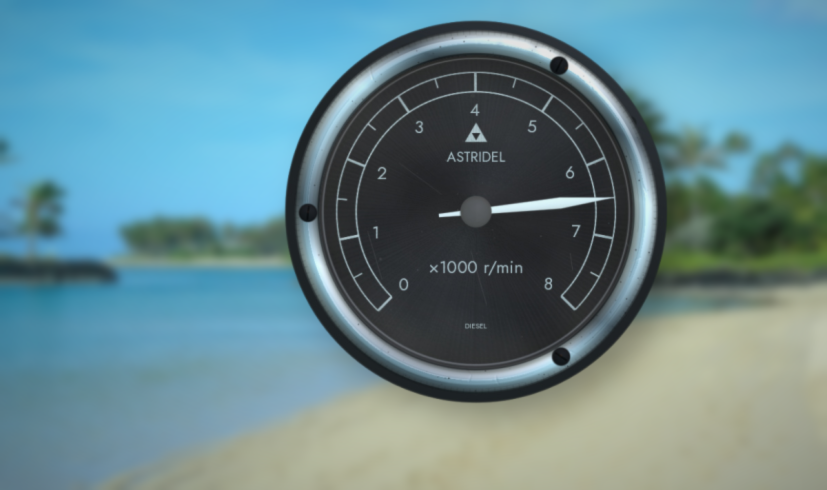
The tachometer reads 6500
